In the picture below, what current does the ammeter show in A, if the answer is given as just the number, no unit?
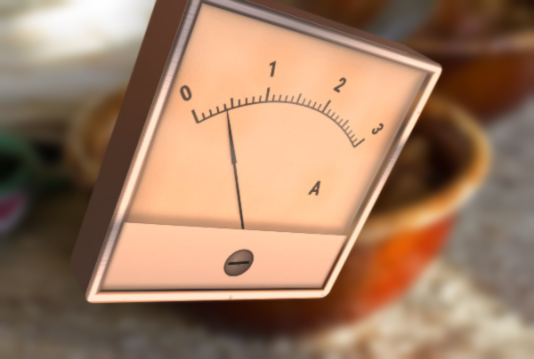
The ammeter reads 0.4
